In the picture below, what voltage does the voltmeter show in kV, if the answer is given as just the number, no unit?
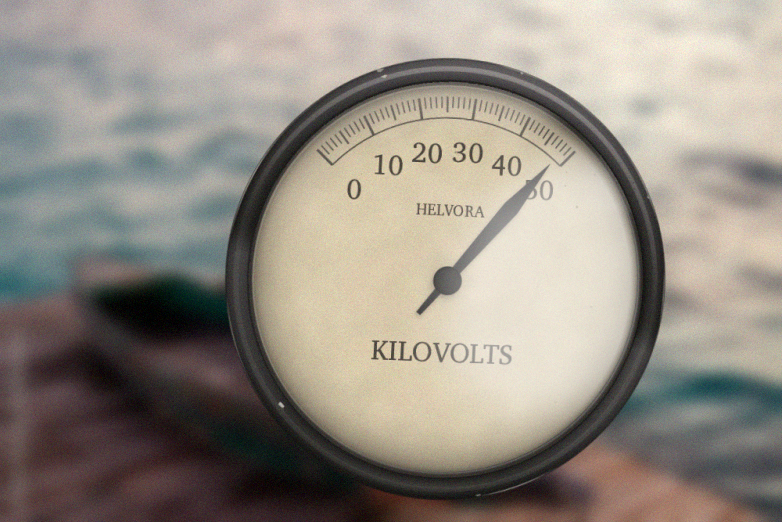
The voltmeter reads 48
